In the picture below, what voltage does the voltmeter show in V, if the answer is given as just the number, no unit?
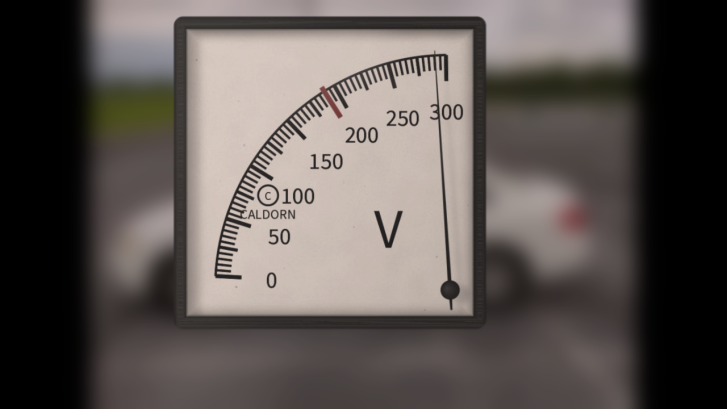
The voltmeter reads 290
